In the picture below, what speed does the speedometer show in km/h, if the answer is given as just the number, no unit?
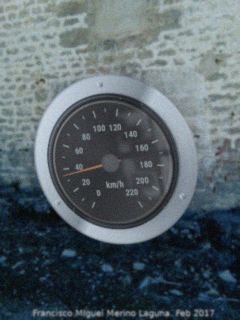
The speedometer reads 35
